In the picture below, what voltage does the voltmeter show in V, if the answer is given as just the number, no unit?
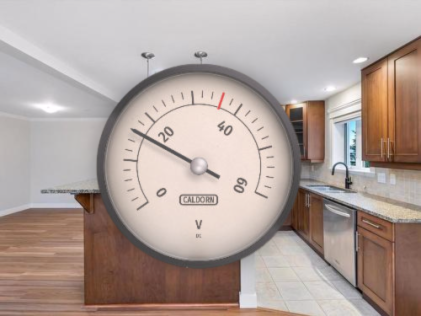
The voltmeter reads 16
